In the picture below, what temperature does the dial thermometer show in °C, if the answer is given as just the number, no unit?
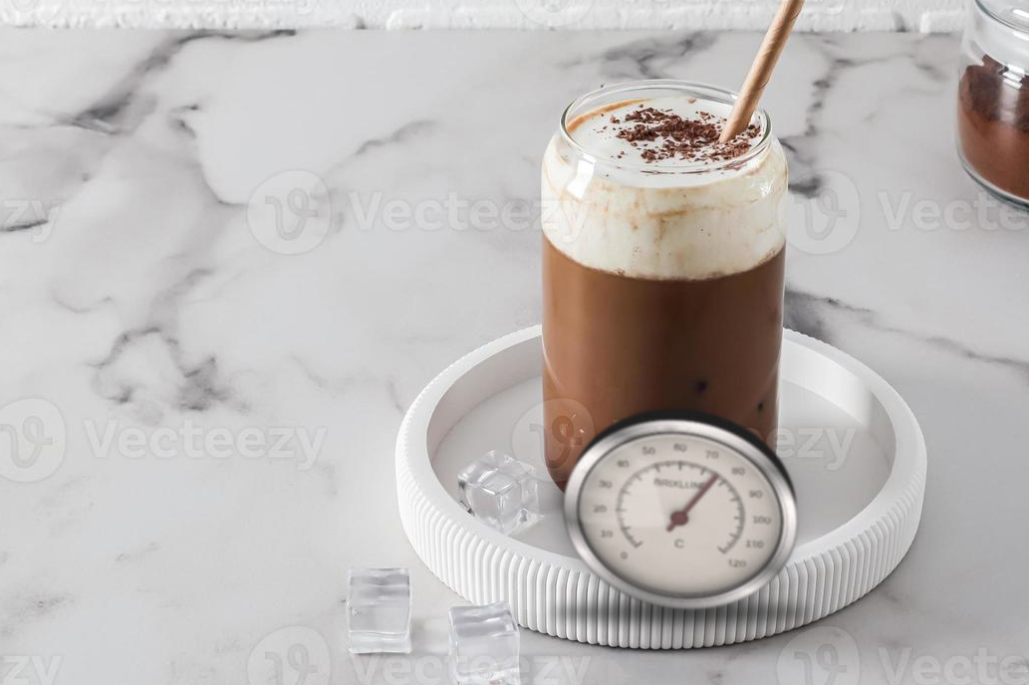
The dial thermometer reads 75
